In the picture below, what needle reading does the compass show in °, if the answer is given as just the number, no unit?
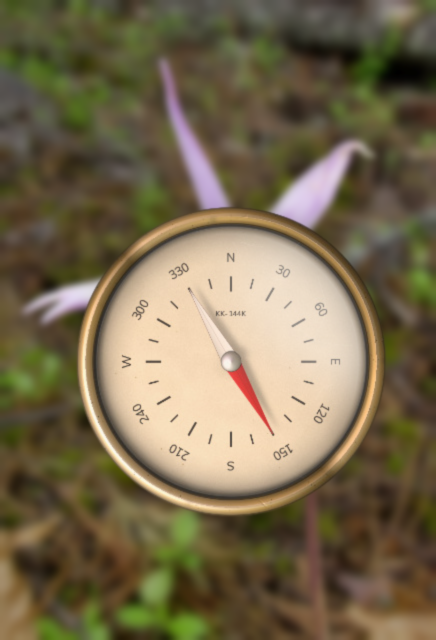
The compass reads 150
